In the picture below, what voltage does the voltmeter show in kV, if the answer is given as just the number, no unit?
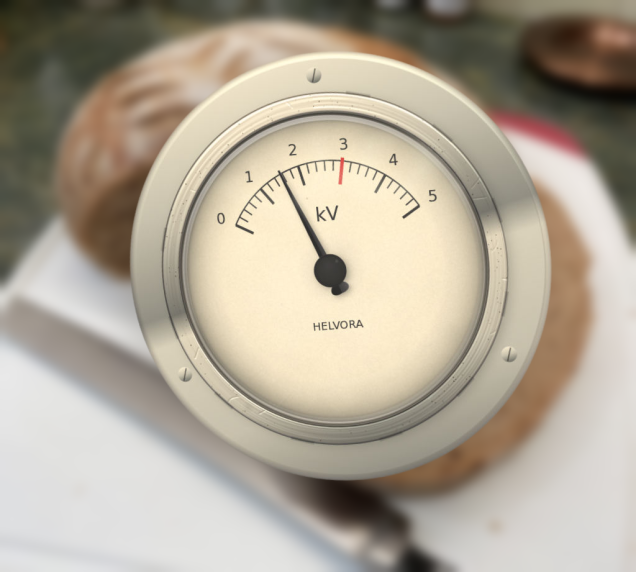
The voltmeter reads 1.6
